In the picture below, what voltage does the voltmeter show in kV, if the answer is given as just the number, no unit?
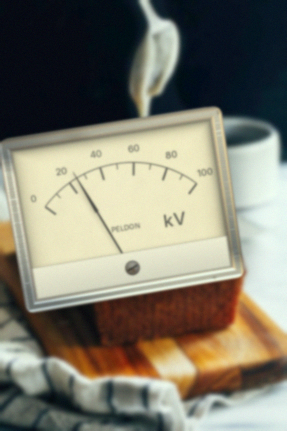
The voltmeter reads 25
